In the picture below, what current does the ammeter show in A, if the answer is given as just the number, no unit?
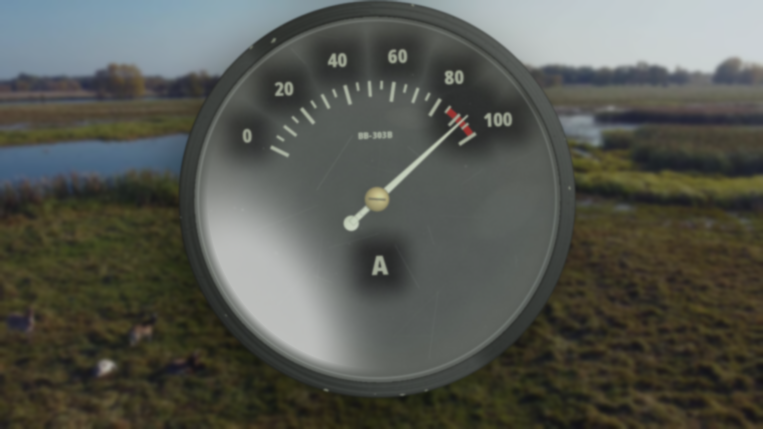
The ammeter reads 92.5
